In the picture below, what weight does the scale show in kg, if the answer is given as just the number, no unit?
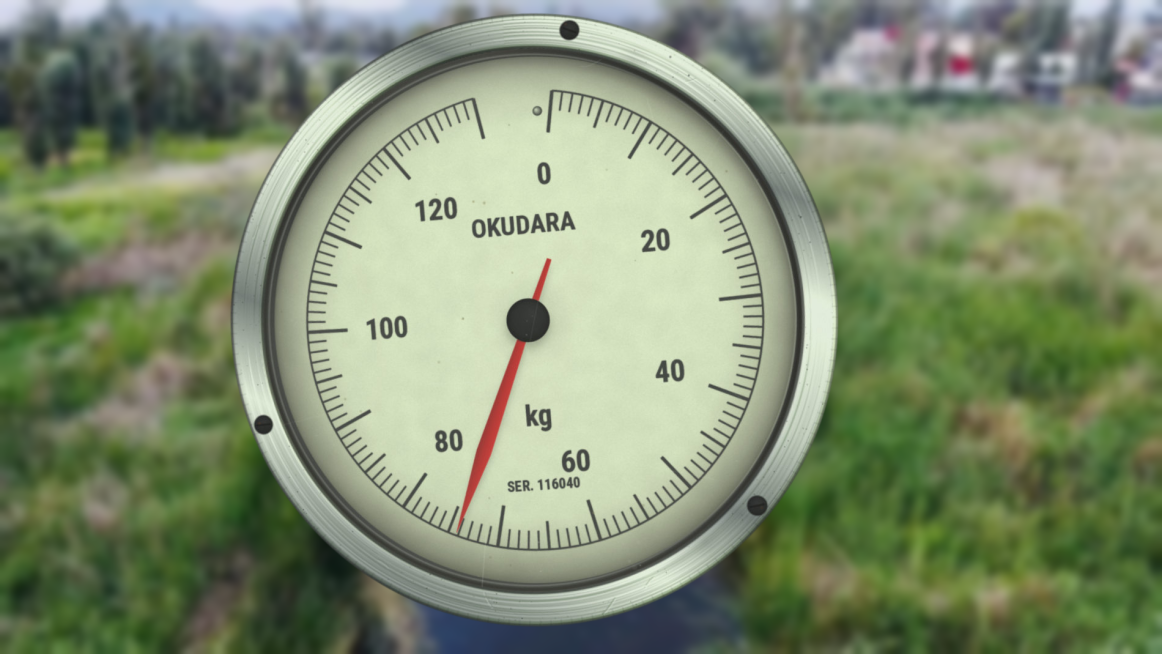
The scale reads 74
